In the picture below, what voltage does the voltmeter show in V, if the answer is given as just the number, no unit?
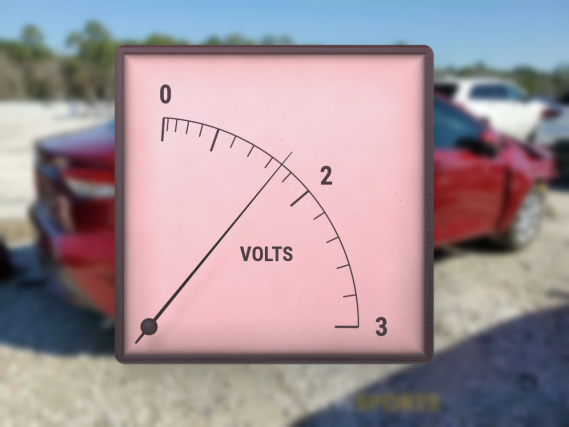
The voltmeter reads 1.7
